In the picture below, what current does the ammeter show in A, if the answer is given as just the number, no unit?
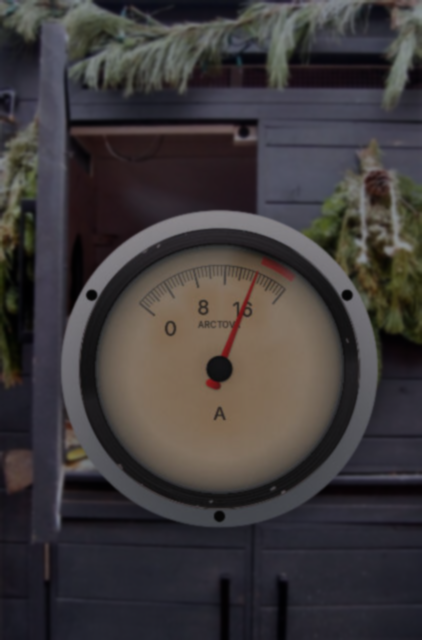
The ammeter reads 16
